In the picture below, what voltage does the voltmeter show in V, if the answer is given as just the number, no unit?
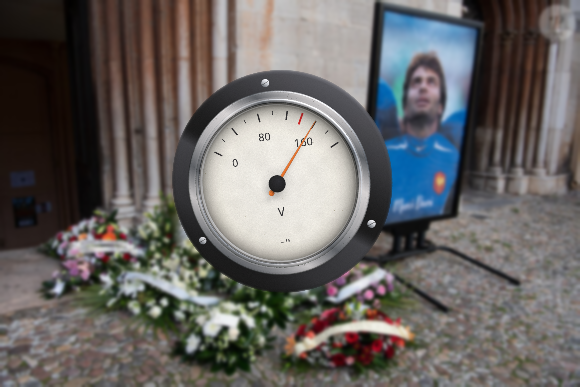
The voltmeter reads 160
